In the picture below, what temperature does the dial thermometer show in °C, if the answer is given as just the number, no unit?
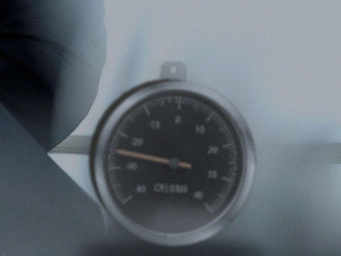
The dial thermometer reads -25
